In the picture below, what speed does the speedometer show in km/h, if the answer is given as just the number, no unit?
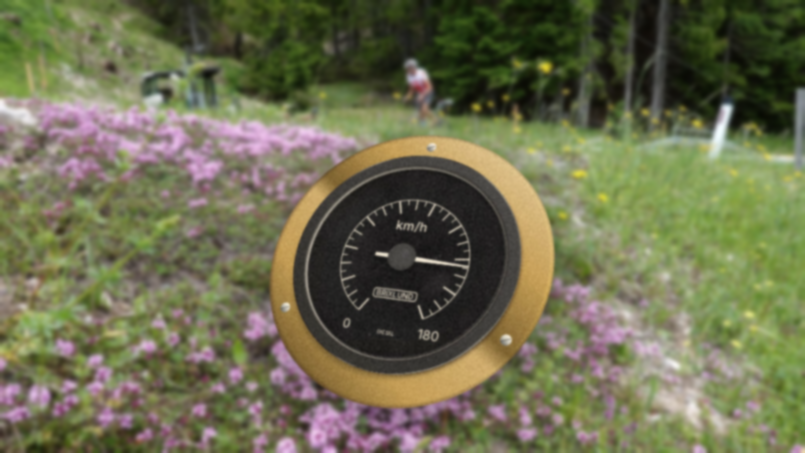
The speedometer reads 145
